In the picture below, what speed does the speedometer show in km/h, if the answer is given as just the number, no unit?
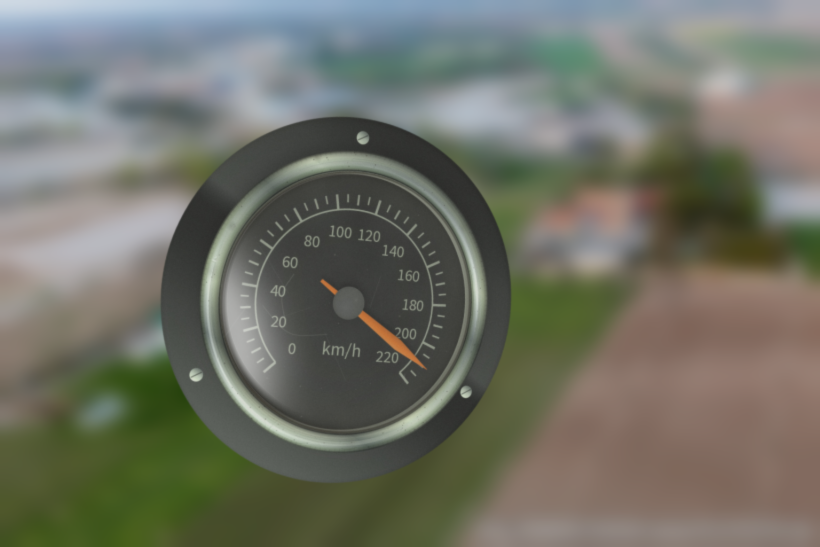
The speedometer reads 210
